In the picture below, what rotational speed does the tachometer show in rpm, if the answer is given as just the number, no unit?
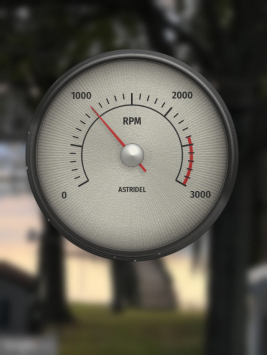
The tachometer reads 1000
